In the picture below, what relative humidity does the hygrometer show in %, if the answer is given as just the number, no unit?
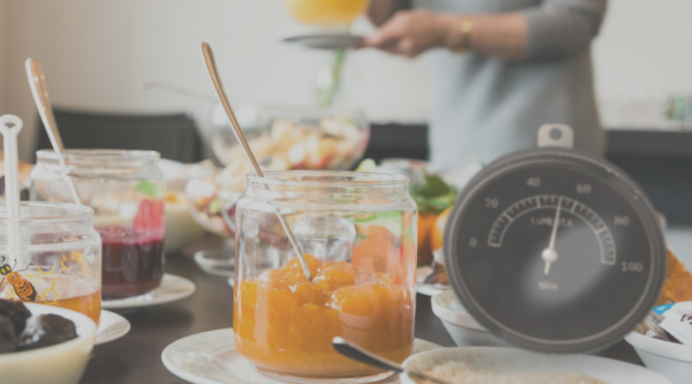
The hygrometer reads 52
